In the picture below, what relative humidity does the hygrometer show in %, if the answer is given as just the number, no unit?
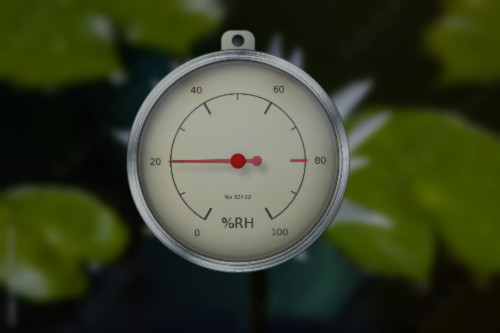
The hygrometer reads 20
